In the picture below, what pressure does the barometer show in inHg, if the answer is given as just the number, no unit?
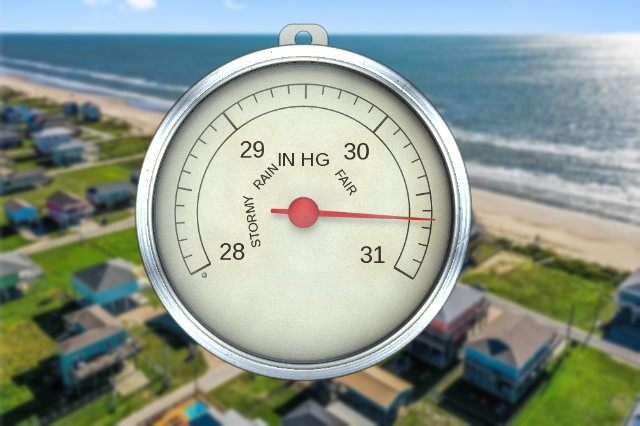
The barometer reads 30.65
